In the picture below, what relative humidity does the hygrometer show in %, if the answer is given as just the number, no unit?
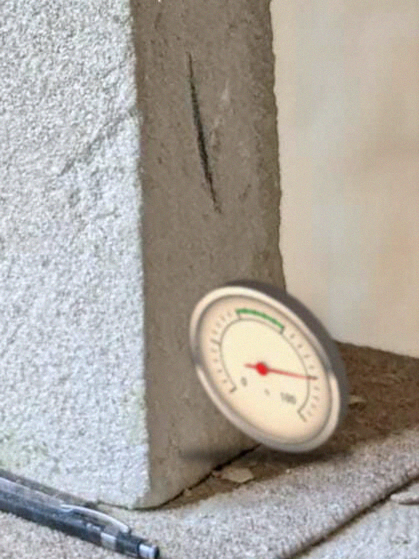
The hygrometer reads 80
